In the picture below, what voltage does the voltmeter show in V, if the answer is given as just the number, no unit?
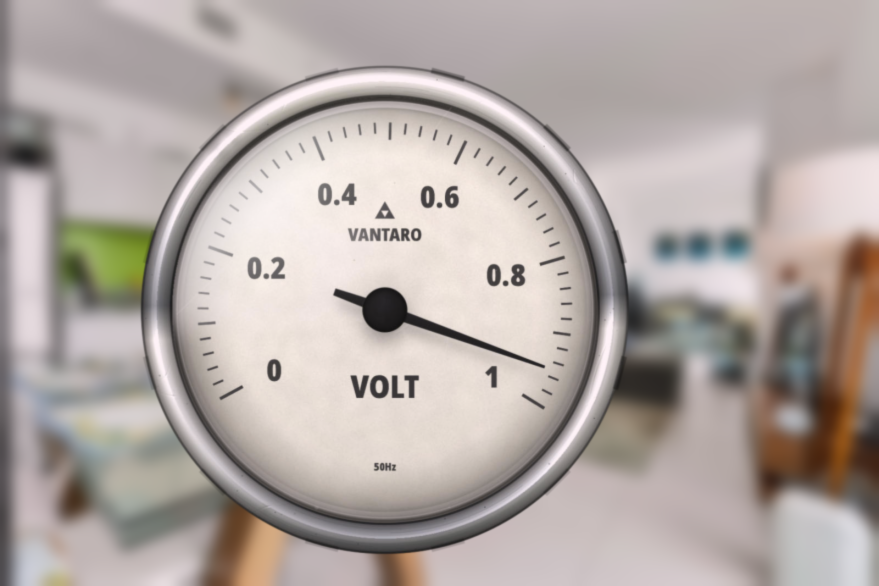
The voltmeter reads 0.95
